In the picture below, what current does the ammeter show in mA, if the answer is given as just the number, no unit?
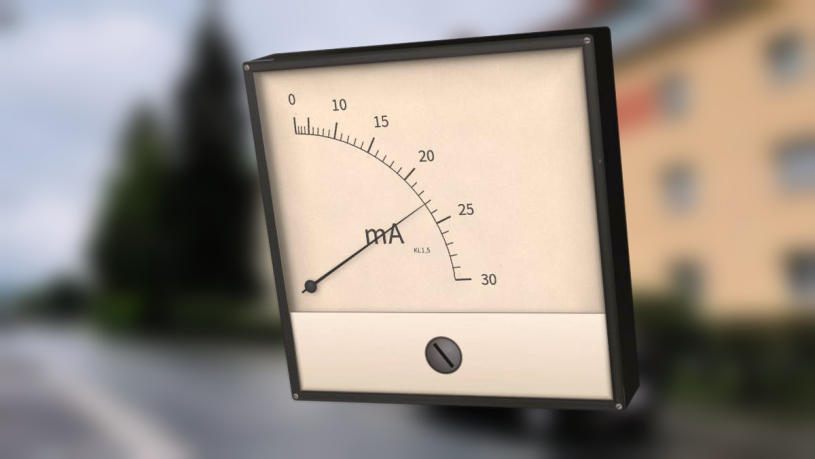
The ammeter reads 23
